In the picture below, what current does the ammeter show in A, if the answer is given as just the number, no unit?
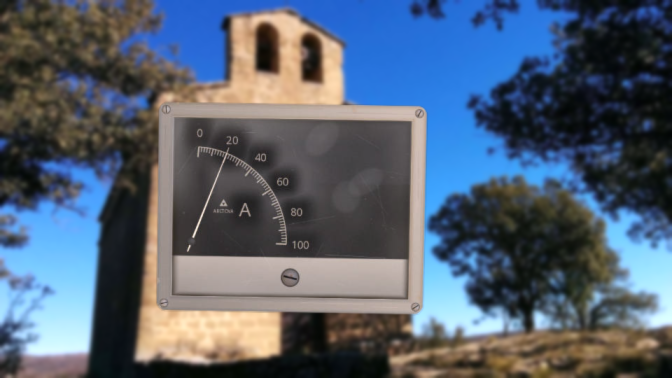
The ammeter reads 20
